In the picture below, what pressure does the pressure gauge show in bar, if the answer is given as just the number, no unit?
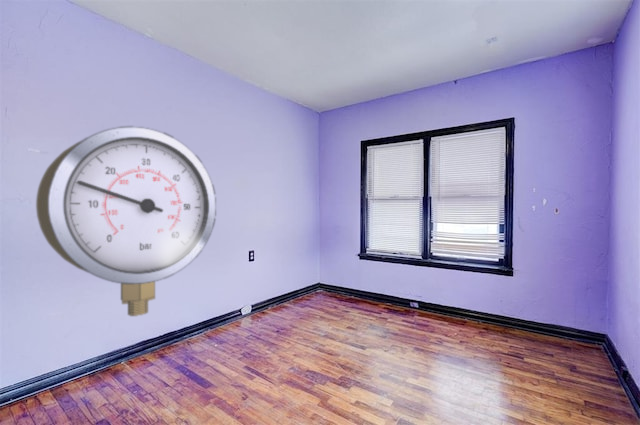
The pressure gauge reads 14
